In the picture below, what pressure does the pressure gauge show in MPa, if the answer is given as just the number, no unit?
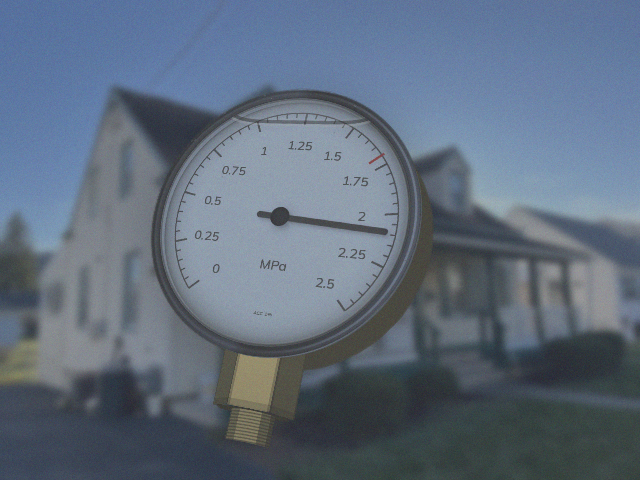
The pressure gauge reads 2.1
